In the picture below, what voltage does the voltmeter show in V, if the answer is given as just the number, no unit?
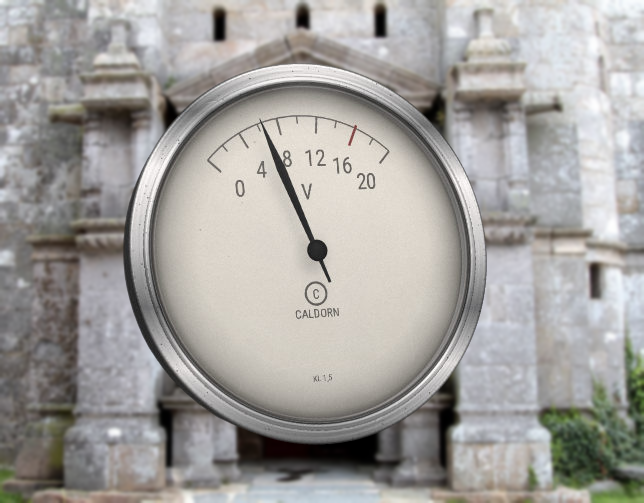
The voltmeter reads 6
